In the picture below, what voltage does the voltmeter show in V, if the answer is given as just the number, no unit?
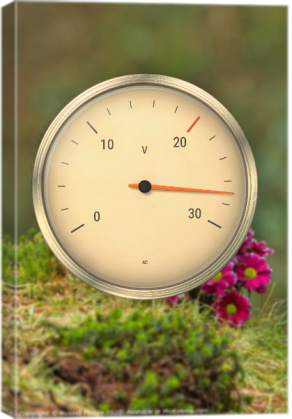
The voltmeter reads 27
